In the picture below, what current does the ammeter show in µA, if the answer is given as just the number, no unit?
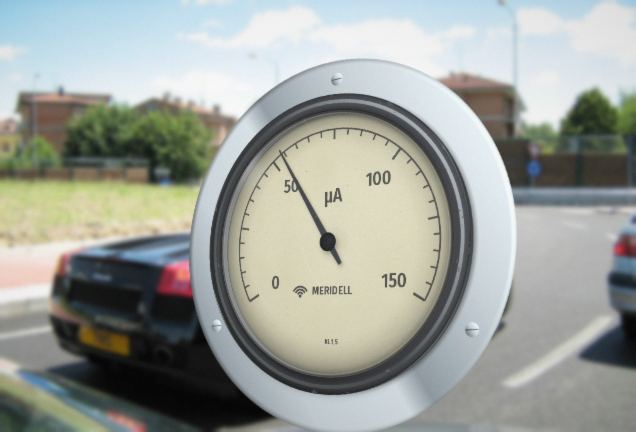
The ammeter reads 55
